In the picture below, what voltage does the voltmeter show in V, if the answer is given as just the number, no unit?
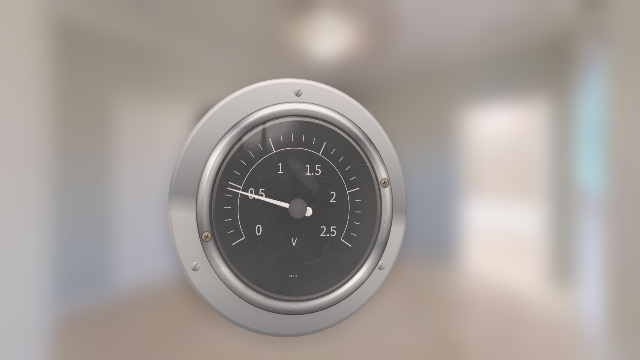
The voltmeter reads 0.45
